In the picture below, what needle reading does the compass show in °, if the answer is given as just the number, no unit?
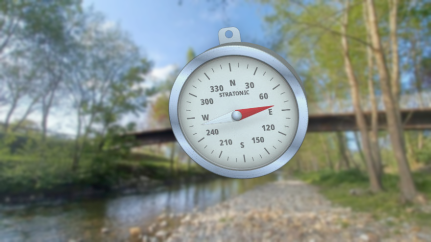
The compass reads 80
